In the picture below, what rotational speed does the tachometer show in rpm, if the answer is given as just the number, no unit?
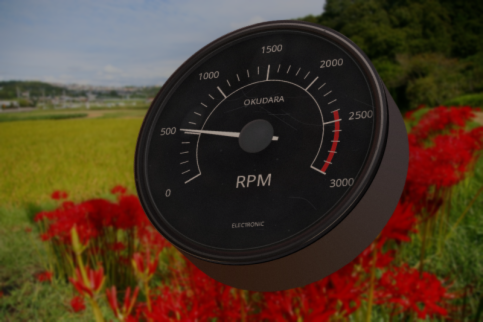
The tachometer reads 500
